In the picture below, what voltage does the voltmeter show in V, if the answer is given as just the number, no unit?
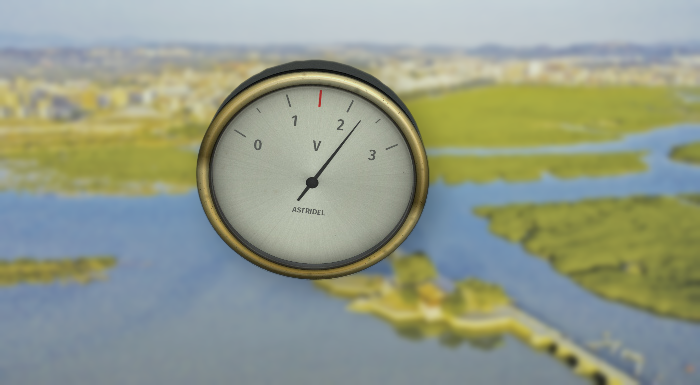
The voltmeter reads 2.25
